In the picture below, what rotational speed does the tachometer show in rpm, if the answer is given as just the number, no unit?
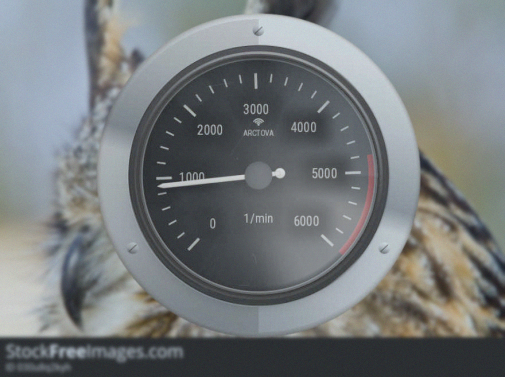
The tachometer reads 900
